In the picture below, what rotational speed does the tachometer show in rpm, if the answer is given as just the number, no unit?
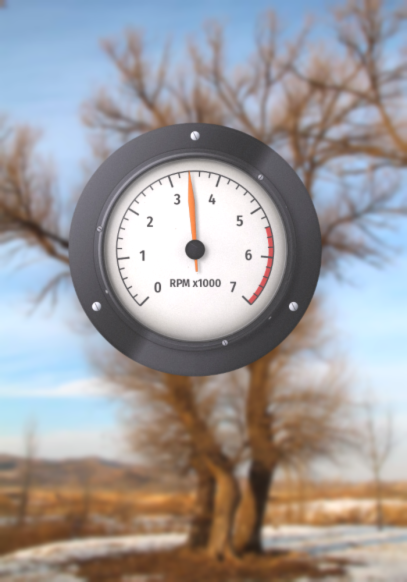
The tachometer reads 3400
